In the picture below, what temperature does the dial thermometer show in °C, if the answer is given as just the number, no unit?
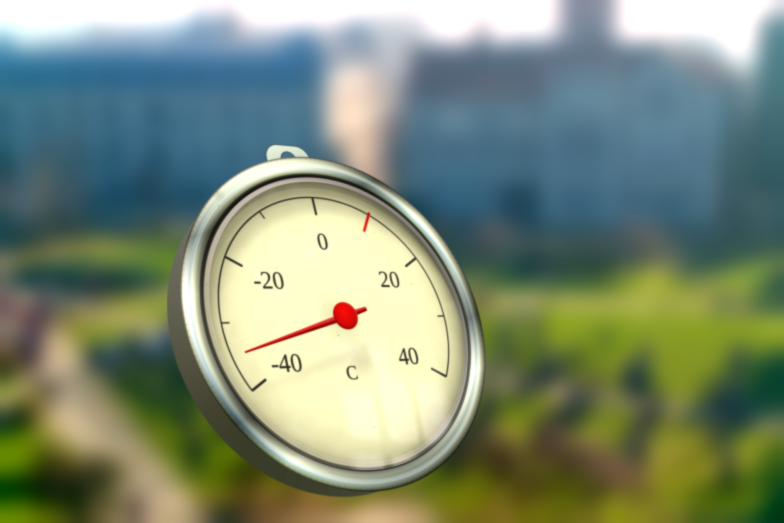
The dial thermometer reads -35
